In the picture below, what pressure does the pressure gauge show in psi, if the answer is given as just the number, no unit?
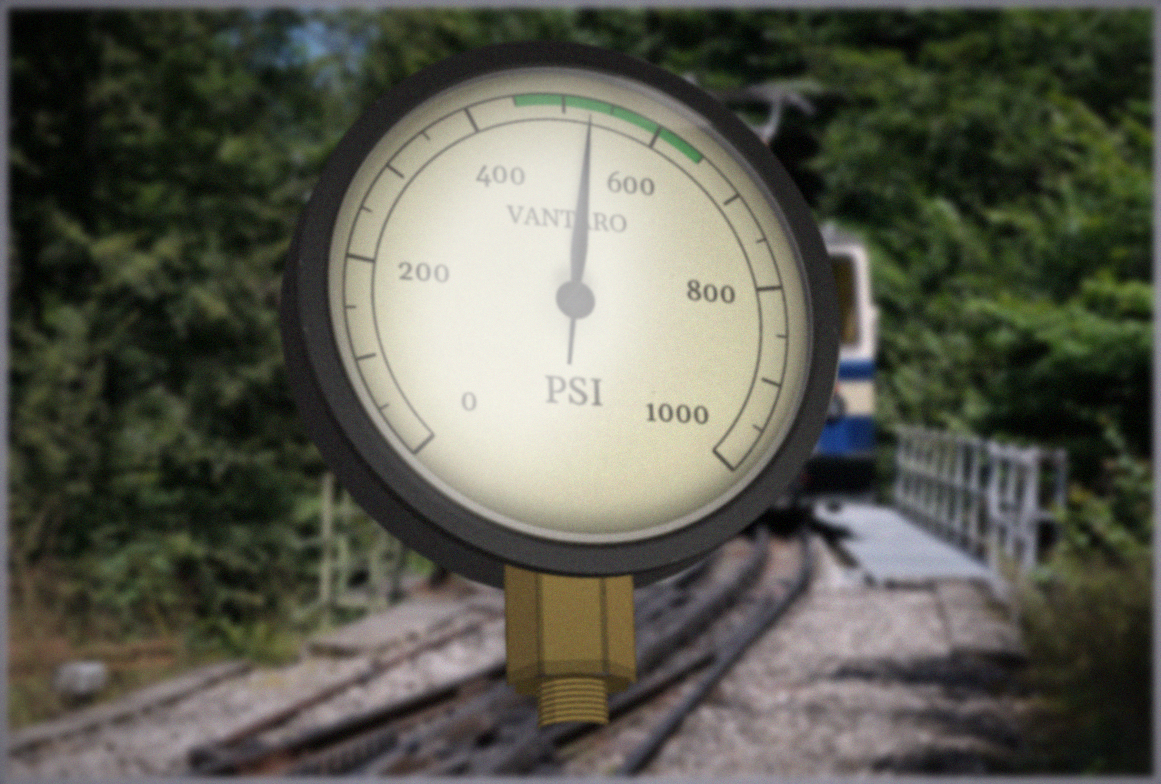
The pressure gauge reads 525
